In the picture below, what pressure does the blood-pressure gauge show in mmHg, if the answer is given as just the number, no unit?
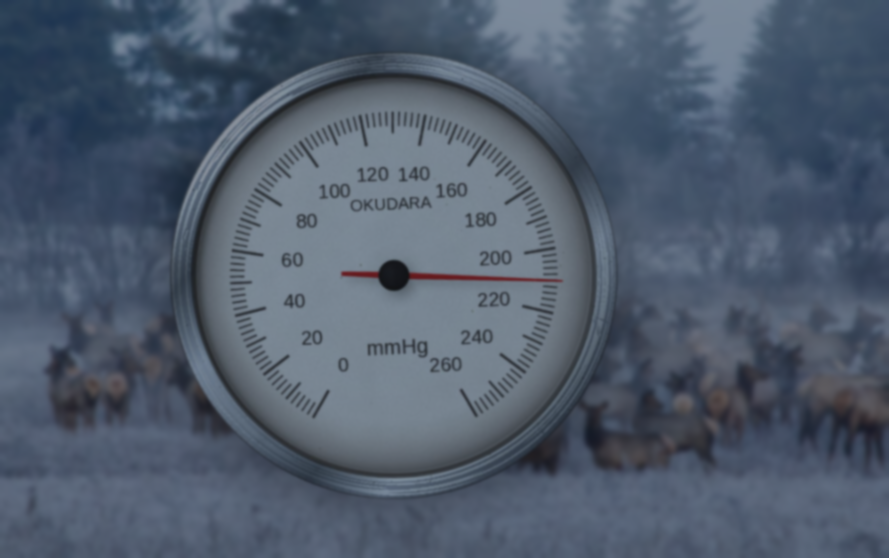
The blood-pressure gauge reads 210
